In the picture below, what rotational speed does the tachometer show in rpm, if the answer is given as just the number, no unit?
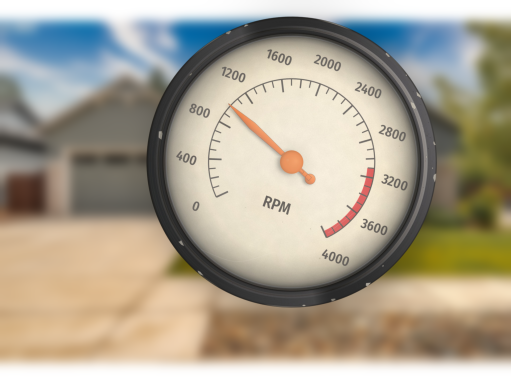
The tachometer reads 1000
